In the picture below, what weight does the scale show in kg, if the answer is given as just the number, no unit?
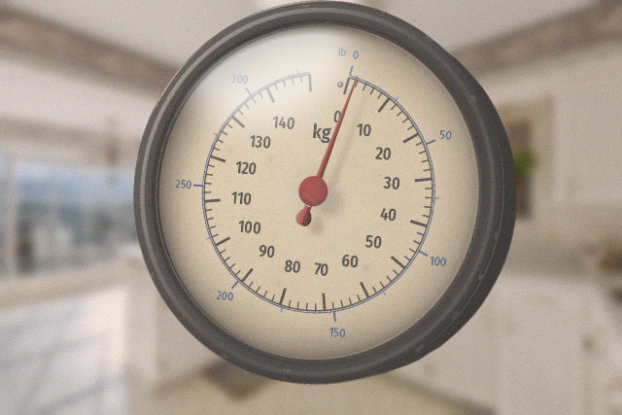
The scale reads 2
